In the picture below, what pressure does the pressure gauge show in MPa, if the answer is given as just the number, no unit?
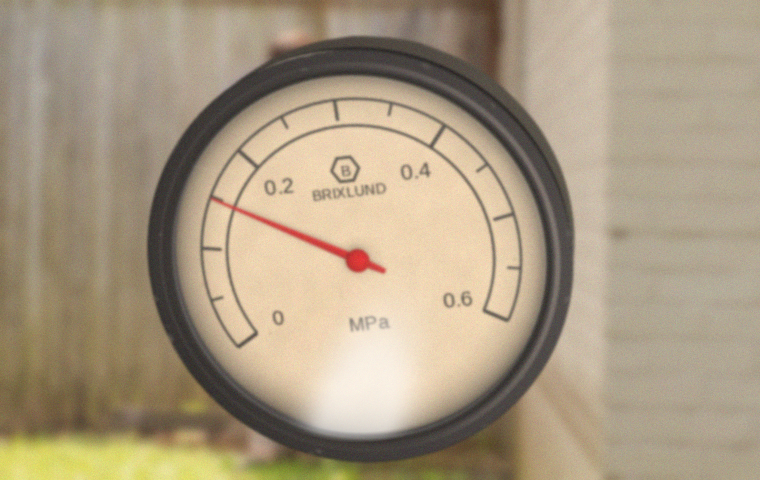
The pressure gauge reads 0.15
